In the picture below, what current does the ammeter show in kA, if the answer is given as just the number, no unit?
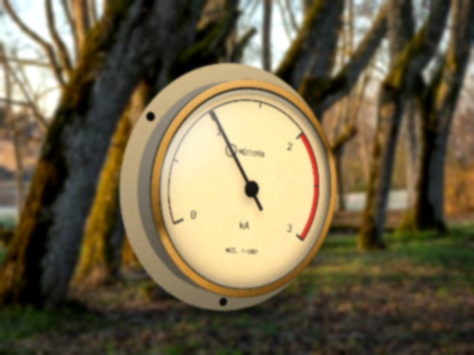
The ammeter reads 1
